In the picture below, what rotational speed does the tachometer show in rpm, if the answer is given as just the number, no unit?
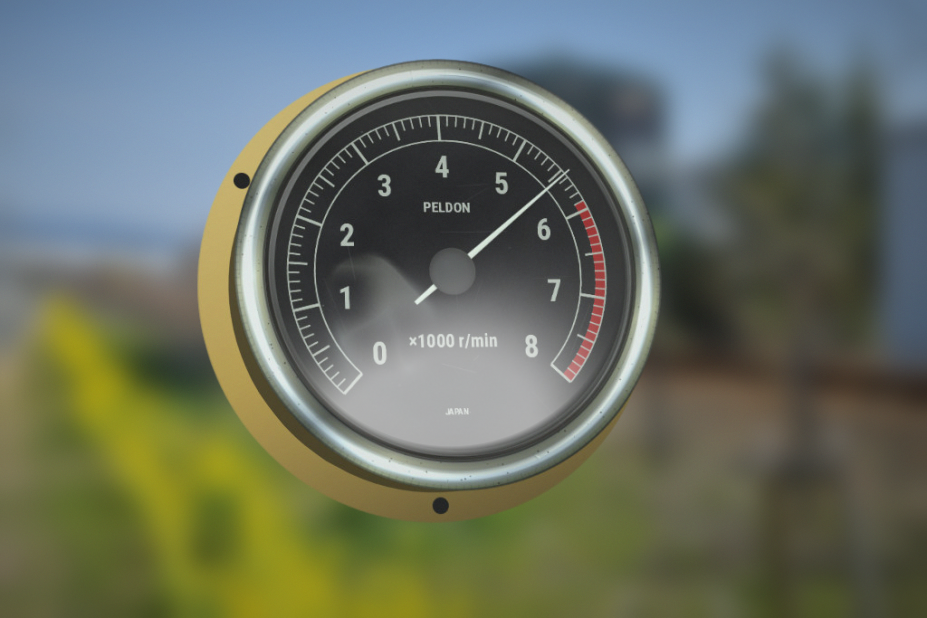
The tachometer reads 5550
